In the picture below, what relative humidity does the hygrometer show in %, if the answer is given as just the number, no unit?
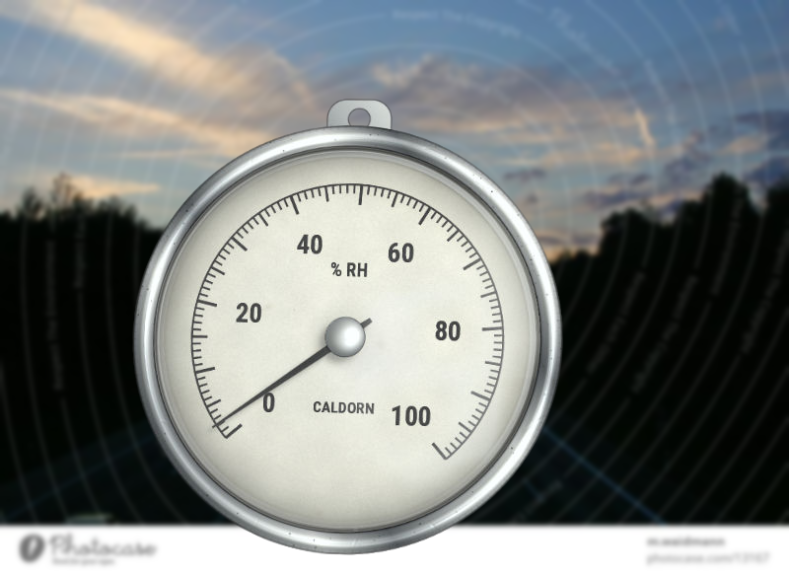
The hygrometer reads 2
